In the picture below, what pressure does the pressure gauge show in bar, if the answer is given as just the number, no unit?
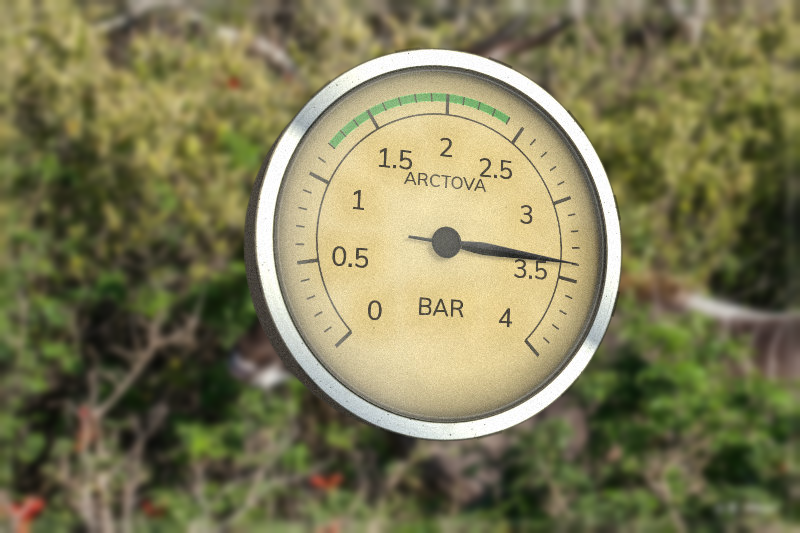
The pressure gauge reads 3.4
